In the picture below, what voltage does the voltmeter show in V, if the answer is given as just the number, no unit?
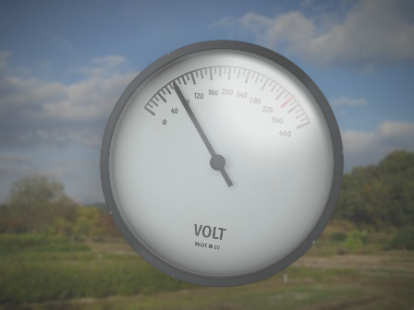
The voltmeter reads 80
